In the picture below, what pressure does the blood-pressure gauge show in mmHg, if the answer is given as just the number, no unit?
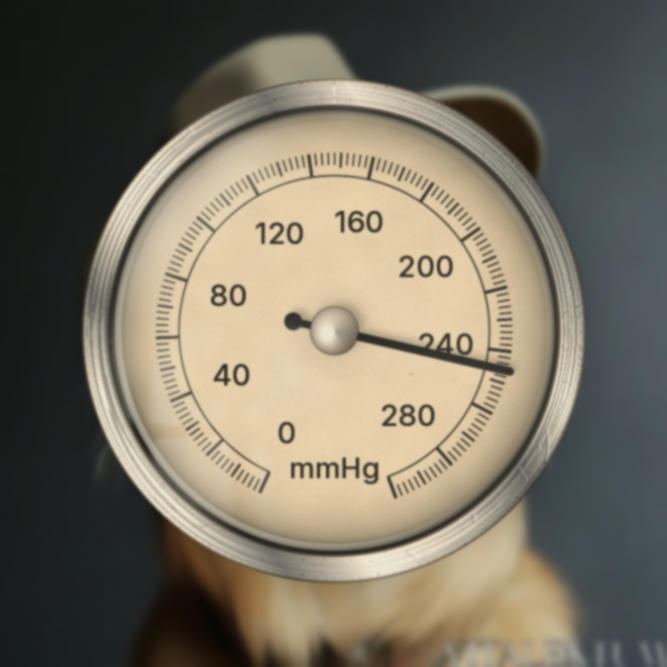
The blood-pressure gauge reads 246
